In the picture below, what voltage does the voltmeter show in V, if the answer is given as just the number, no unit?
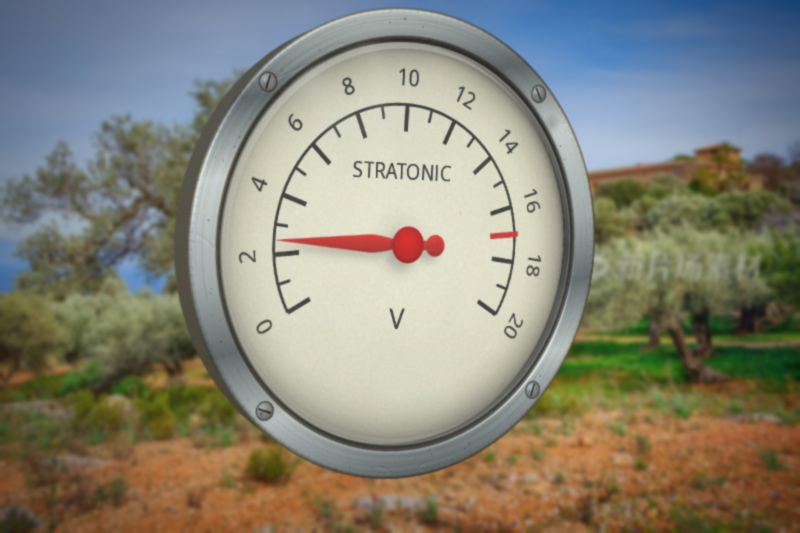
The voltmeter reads 2.5
